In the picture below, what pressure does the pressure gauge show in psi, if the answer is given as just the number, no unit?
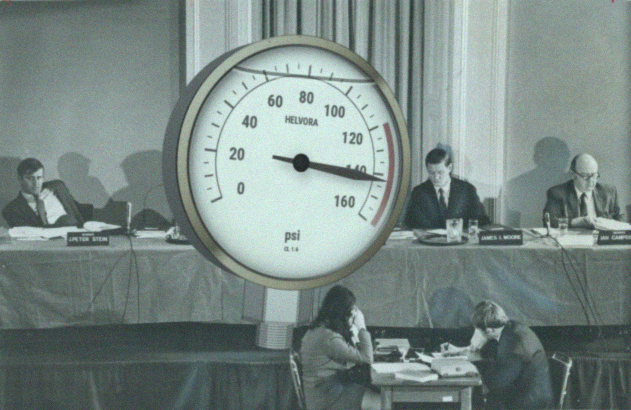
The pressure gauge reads 142.5
